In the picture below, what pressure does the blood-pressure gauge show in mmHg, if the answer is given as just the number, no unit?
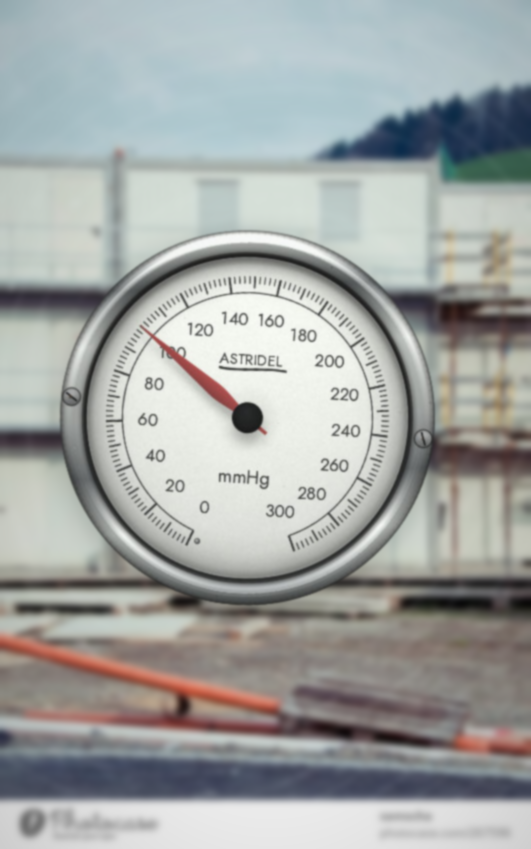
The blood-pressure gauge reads 100
